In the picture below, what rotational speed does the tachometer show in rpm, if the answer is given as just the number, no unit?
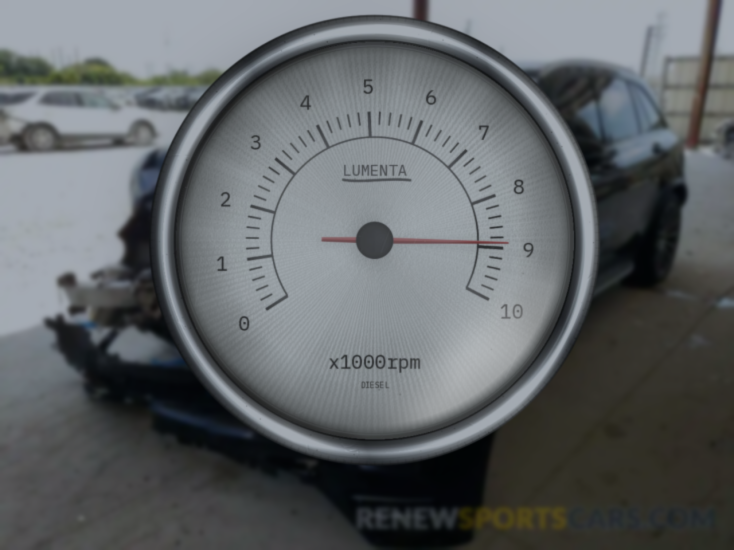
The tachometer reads 8900
